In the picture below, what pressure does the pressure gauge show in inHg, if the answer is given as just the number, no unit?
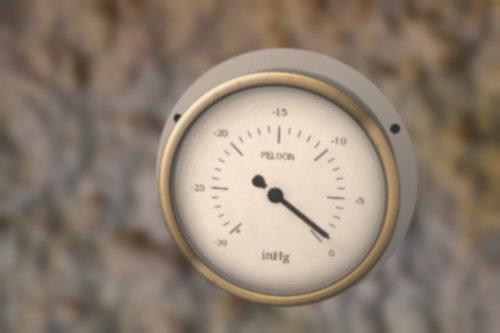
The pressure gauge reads -1
